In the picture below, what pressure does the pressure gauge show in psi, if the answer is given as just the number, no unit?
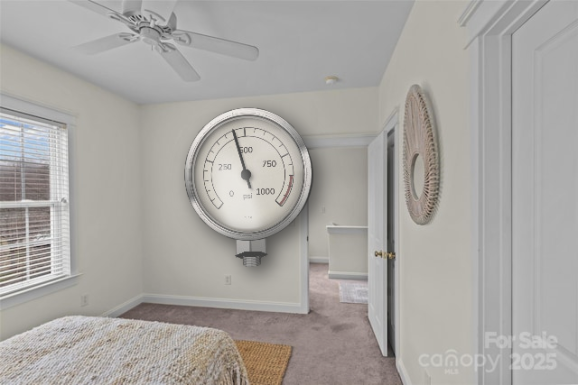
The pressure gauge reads 450
